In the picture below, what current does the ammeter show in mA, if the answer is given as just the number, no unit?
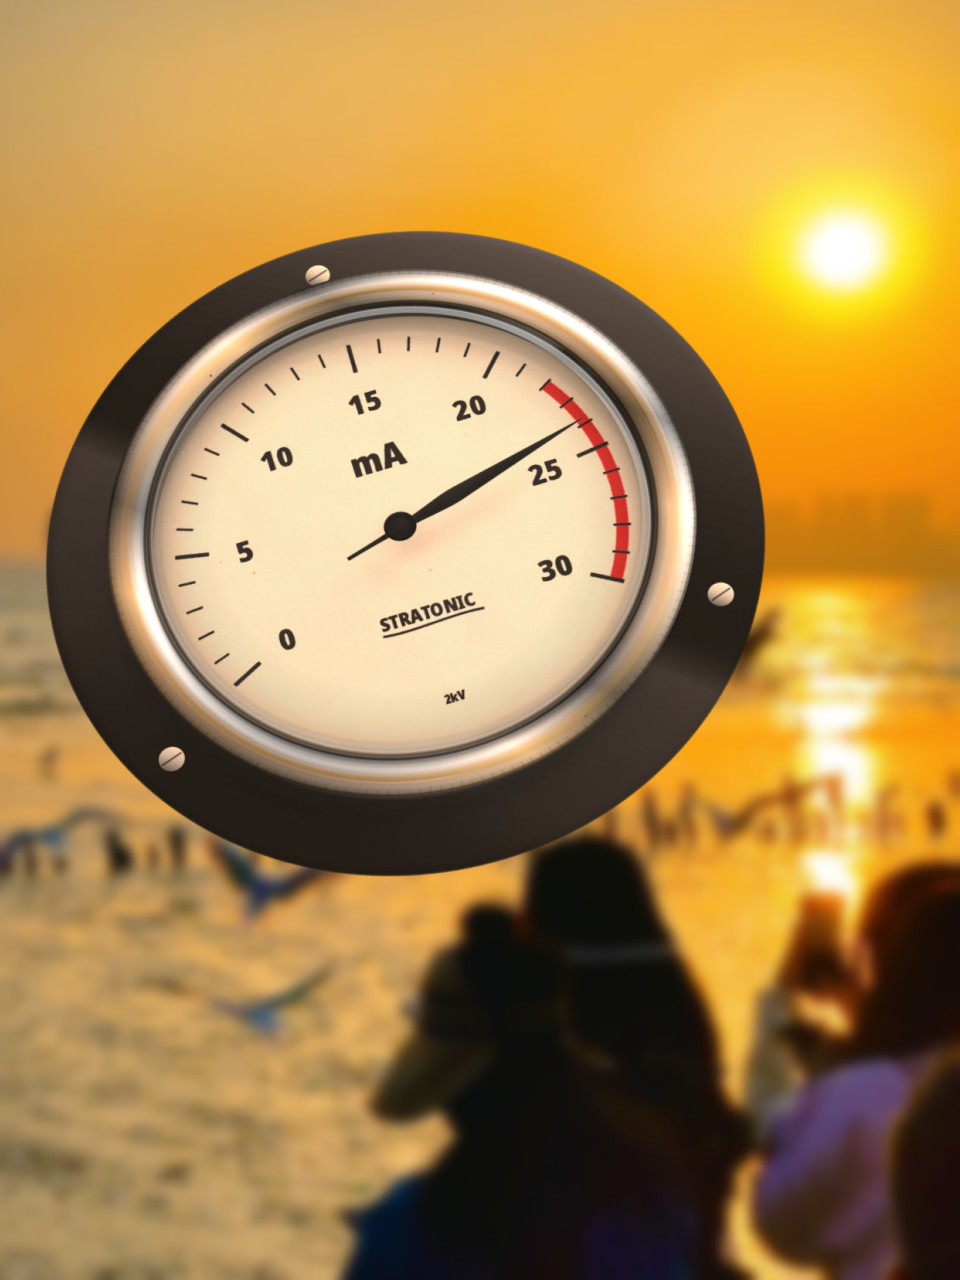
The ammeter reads 24
